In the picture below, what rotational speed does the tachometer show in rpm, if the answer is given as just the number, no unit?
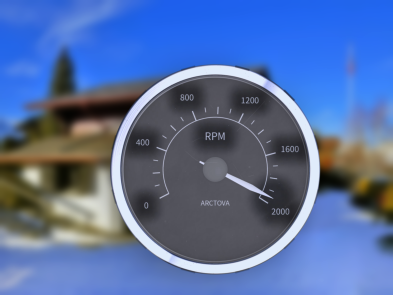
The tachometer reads 1950
